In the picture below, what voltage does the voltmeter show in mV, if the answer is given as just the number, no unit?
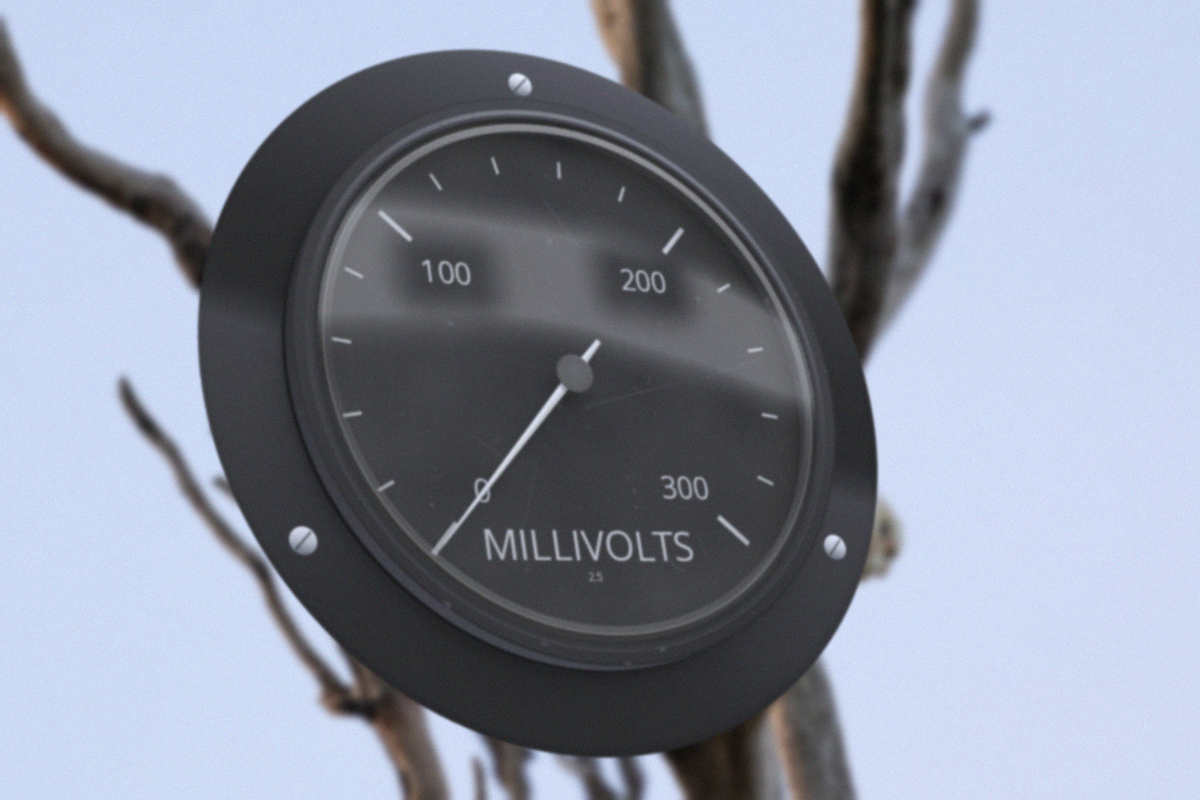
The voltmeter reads 0
